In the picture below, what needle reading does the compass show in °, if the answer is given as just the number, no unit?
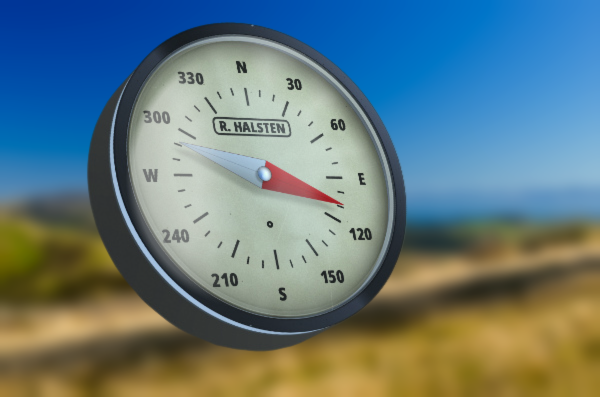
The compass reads 110
